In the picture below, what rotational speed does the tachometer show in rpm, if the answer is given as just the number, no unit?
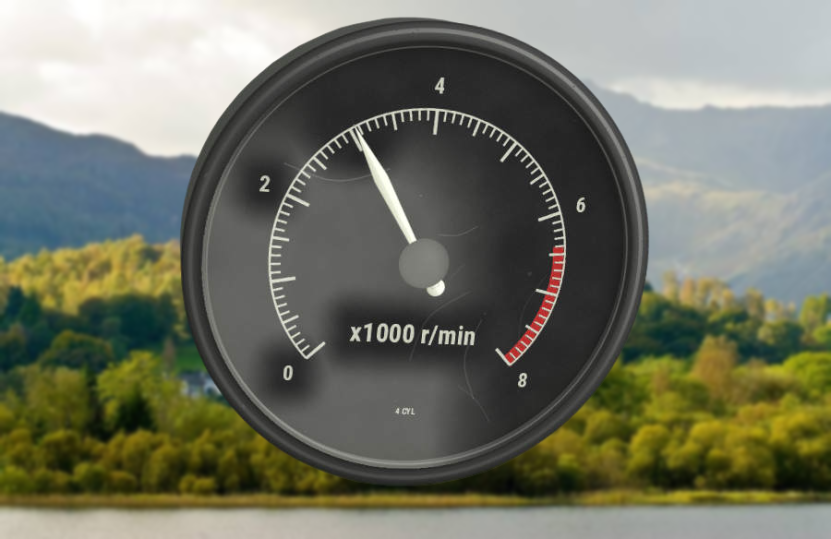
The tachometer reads 3050
